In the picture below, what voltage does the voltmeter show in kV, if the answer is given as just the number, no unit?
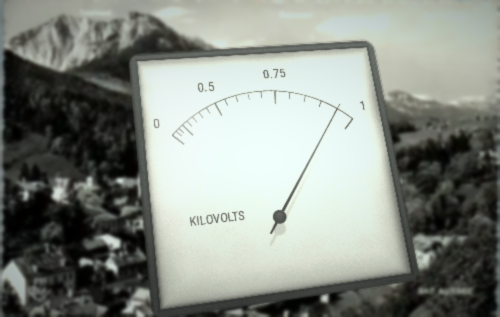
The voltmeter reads 0.95
